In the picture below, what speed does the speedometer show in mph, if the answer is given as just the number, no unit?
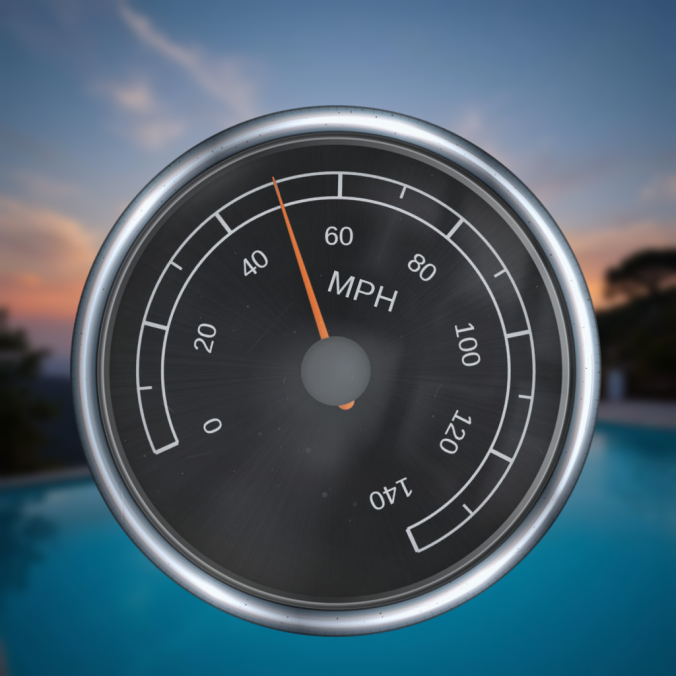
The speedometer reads 50
